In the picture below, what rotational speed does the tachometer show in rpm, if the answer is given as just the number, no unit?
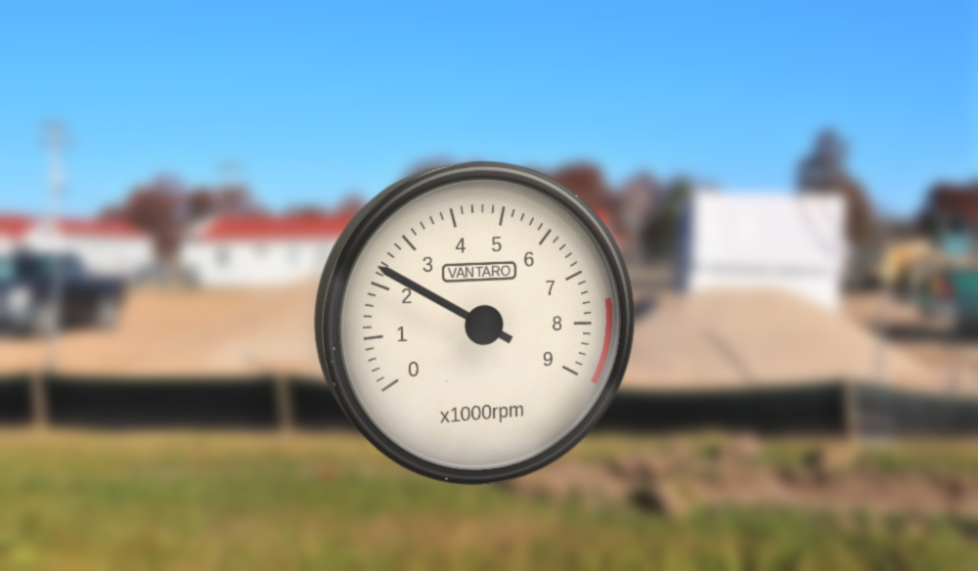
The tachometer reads 2300
